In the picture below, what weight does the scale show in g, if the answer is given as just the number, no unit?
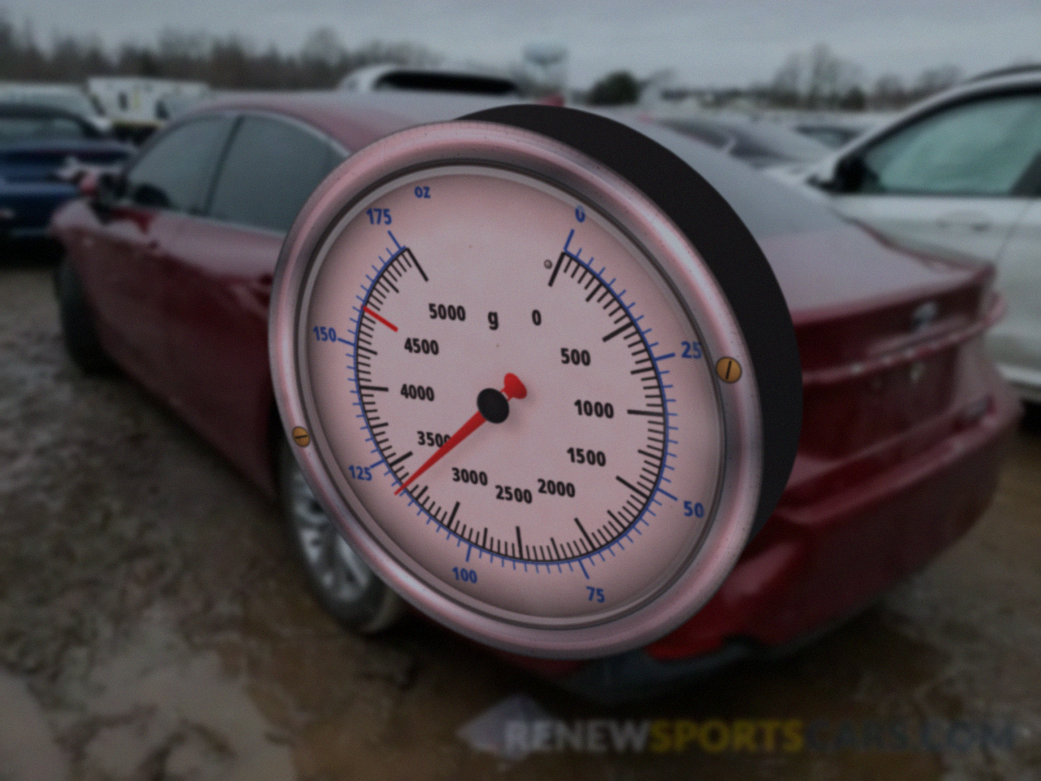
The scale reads 3350
